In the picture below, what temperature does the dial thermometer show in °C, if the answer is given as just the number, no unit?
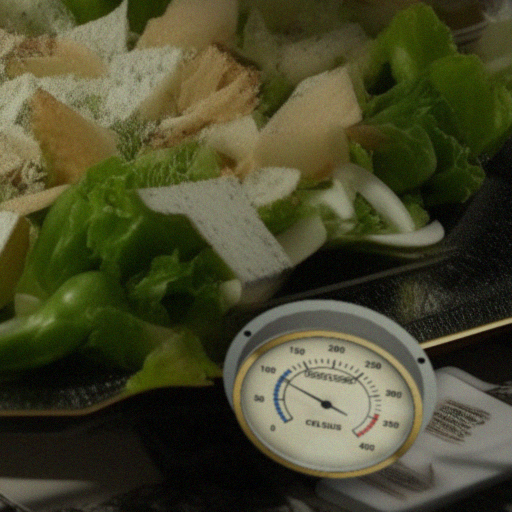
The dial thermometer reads 100
